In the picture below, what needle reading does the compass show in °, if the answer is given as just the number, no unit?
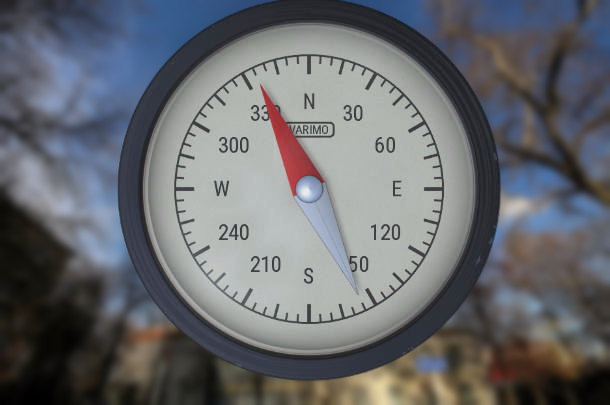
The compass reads 335
